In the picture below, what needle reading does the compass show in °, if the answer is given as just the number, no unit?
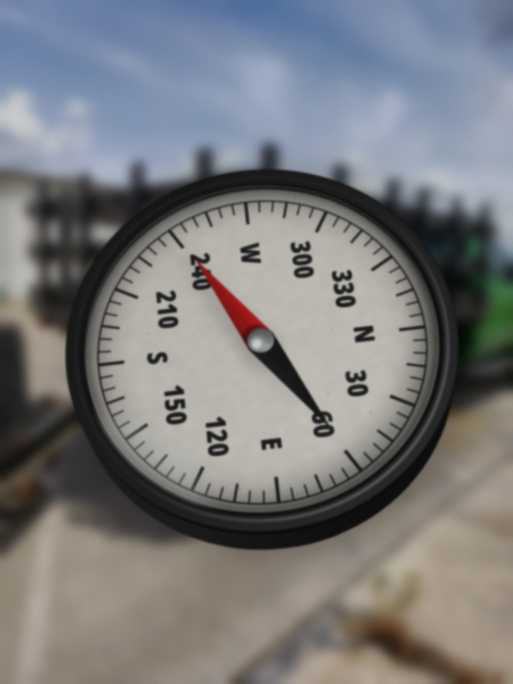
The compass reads 240
